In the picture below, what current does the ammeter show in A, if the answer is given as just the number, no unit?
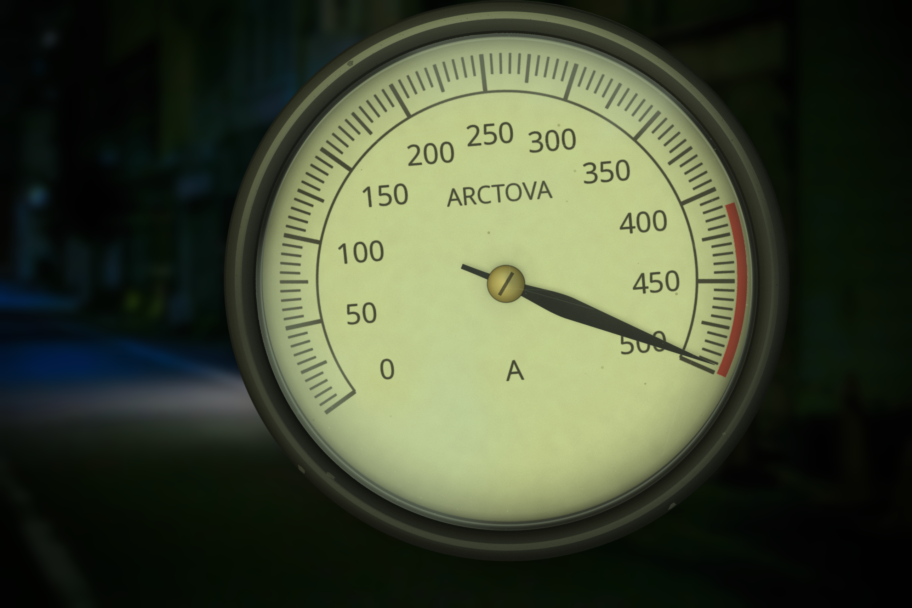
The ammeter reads 495
